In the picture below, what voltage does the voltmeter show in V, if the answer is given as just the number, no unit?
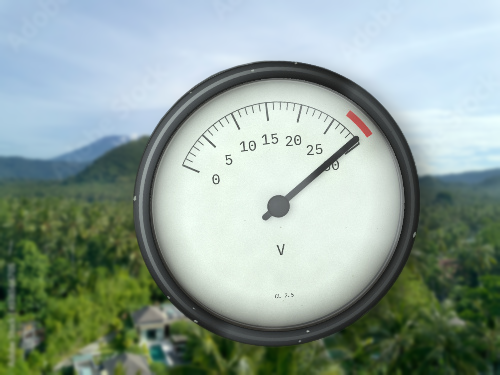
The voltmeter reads 29
